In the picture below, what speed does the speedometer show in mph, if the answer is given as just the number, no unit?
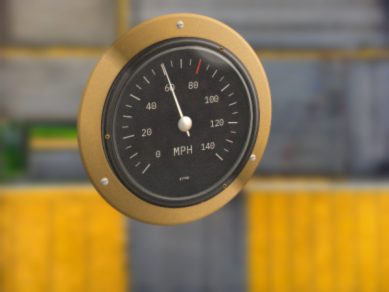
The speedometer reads 60
